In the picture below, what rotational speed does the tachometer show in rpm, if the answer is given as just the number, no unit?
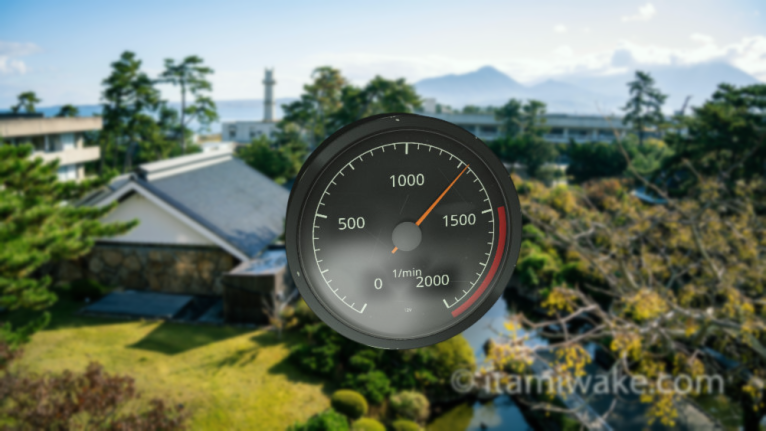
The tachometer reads 1275
